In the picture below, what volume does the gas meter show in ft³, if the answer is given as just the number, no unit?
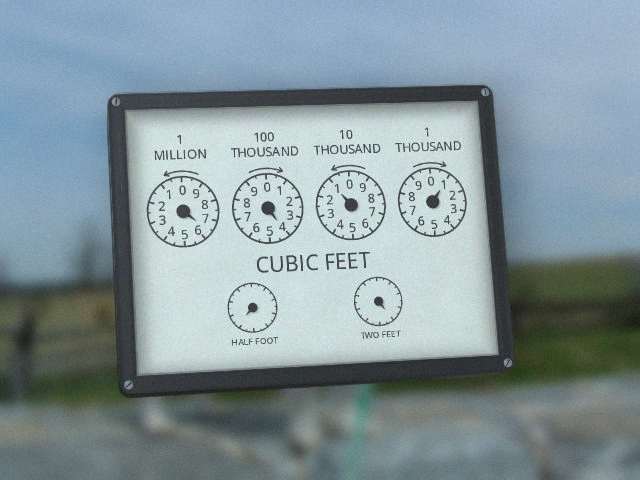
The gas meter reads 641100
